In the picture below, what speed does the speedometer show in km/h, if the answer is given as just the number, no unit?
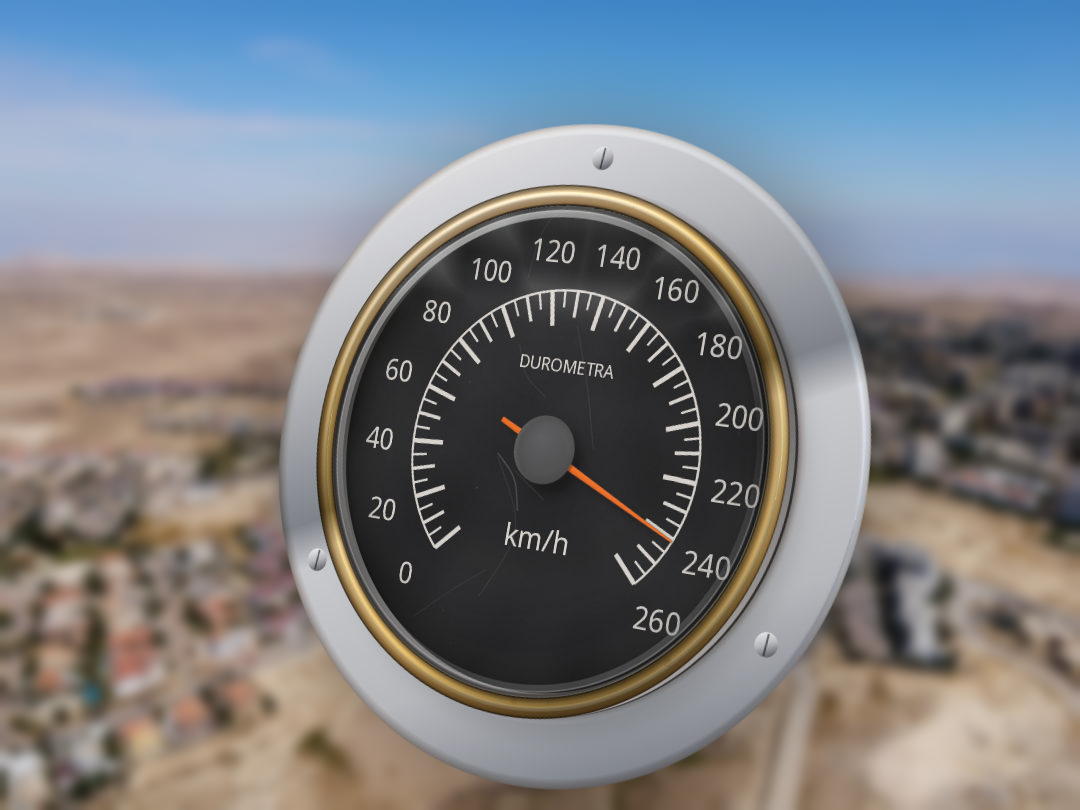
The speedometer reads 240
